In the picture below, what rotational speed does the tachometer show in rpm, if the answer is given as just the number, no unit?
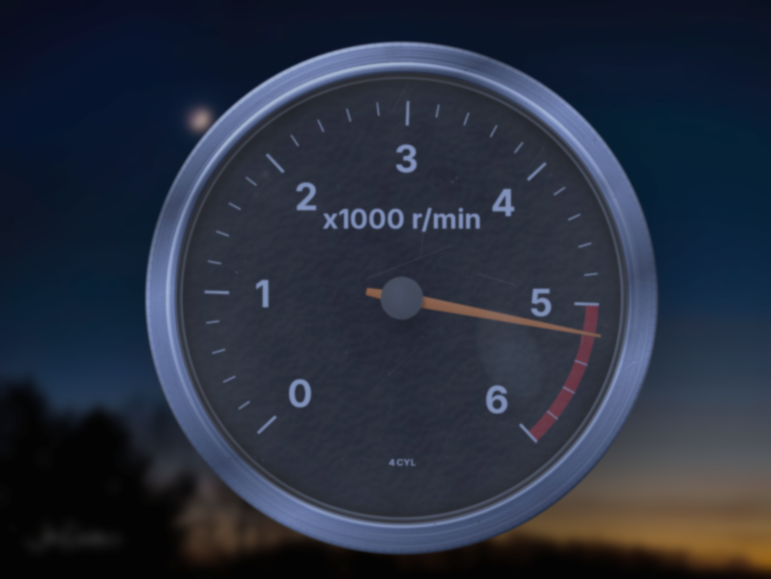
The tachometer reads 5200
